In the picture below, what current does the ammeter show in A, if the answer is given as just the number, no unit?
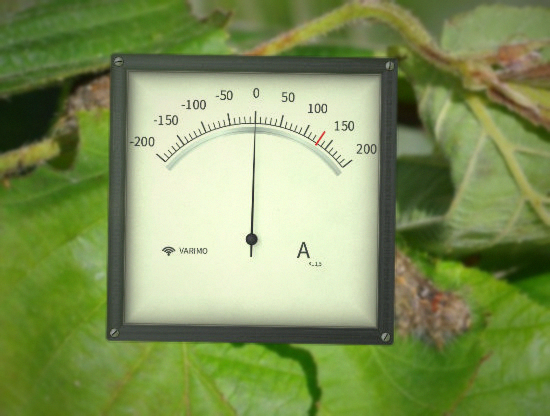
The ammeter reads 0
